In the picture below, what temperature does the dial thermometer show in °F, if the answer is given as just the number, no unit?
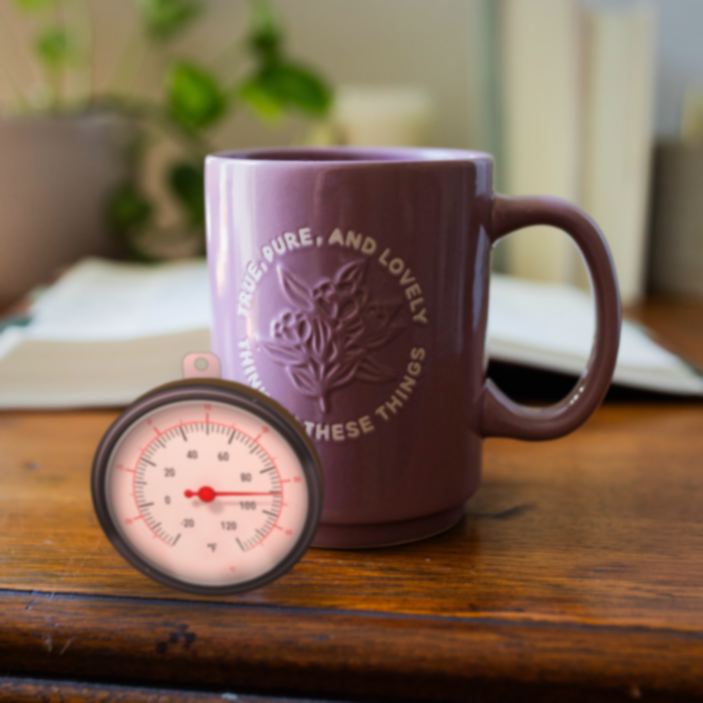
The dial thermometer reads 90
